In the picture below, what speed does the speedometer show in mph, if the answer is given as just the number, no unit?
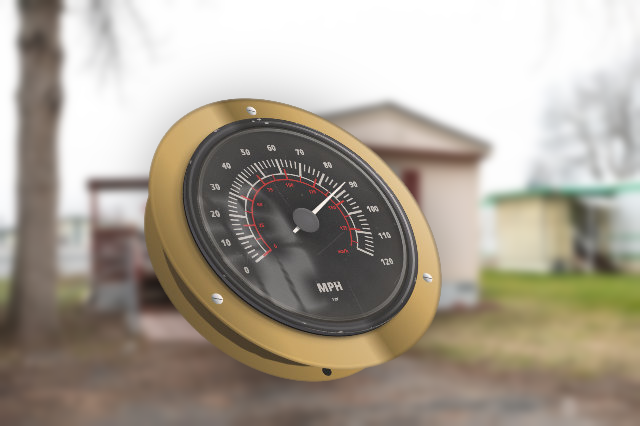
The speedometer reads 88
